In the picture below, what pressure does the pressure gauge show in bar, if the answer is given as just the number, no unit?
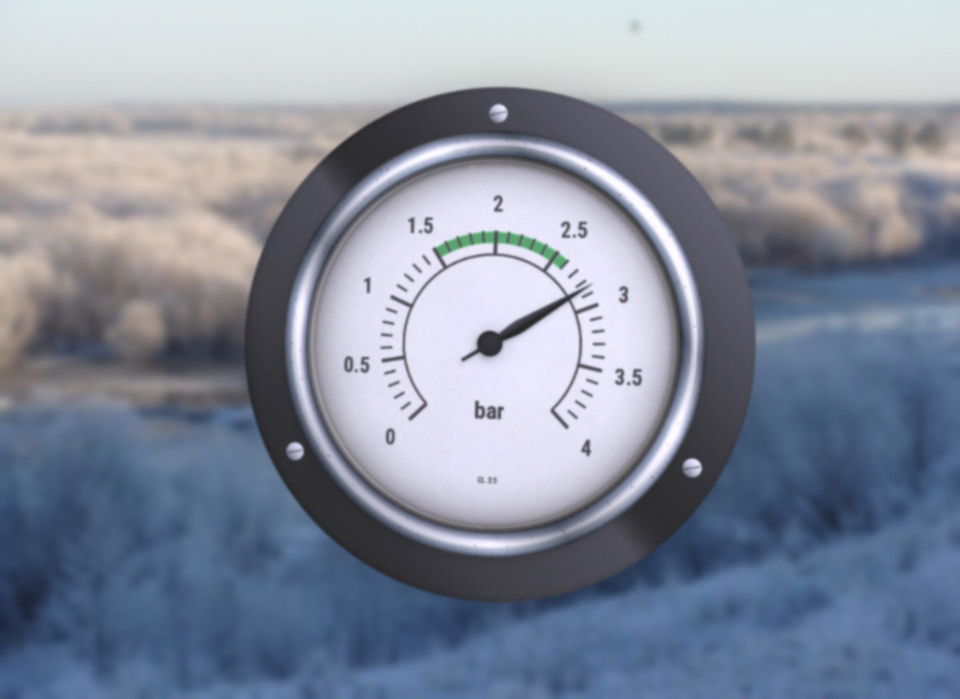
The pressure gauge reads 2.85
